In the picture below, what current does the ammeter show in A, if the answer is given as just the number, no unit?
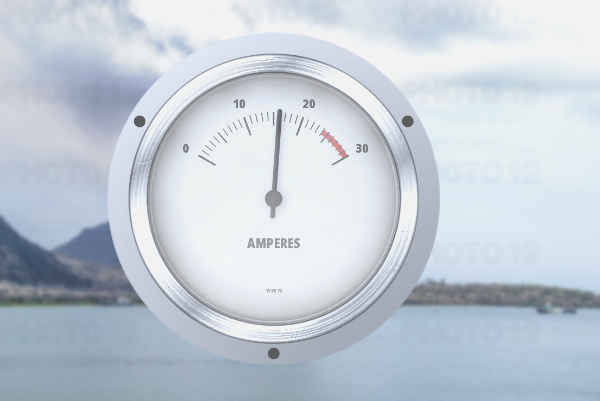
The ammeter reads 16
